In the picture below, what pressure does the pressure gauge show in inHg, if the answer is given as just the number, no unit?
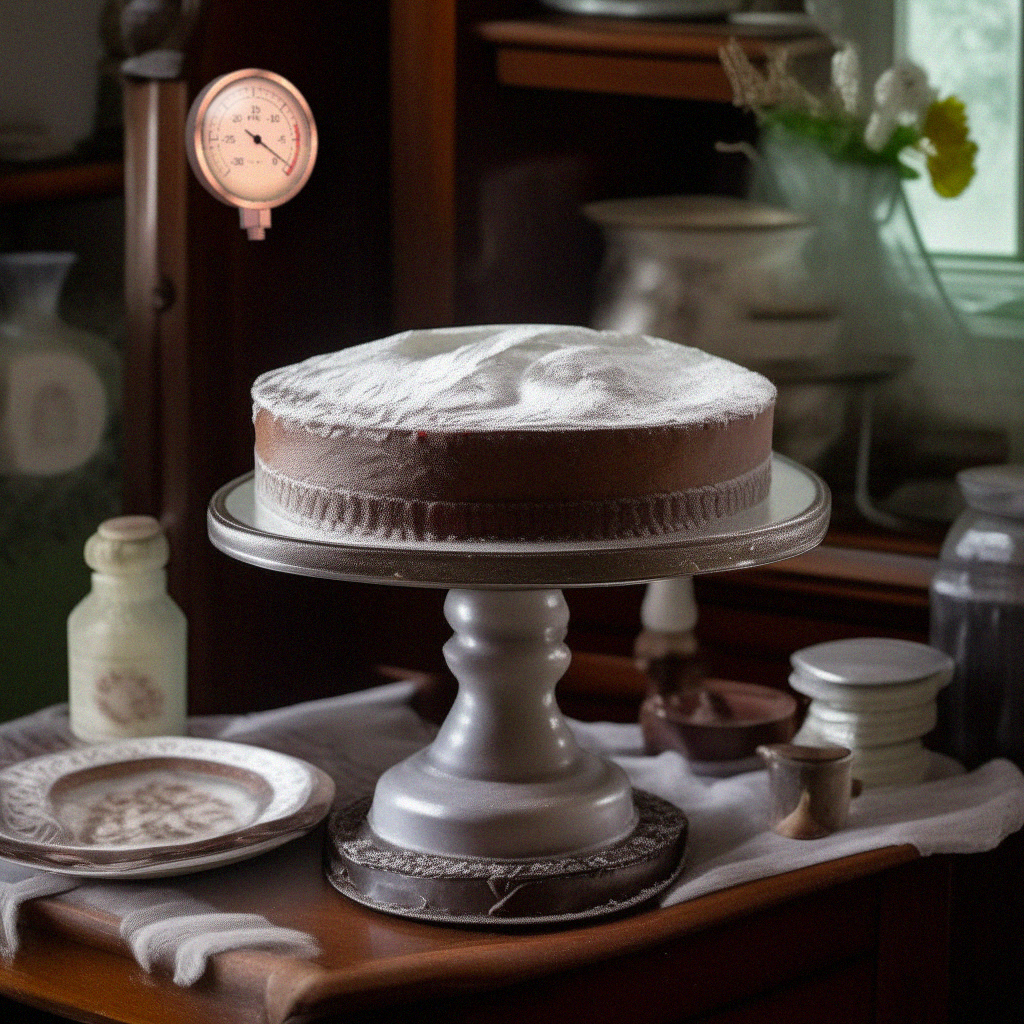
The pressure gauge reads -1
